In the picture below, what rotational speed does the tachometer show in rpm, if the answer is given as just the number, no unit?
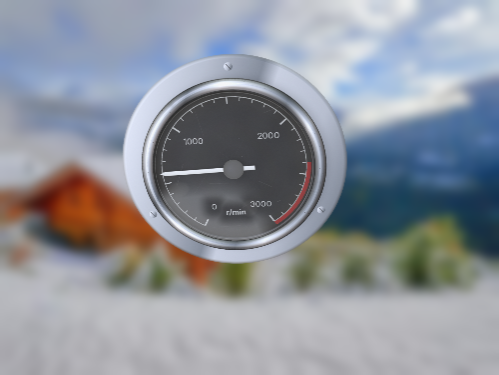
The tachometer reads 600
